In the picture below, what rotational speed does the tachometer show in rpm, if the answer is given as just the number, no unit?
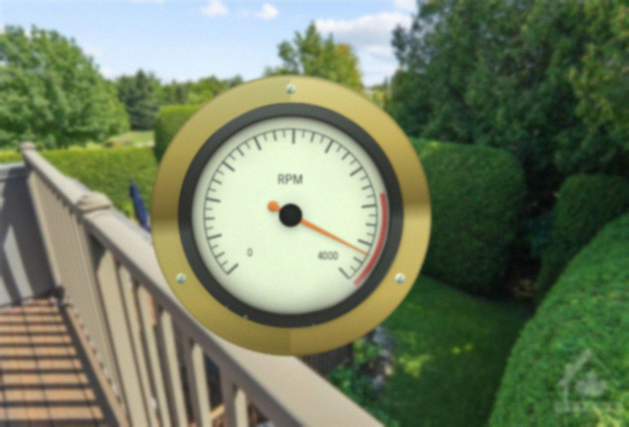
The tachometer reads 3700
